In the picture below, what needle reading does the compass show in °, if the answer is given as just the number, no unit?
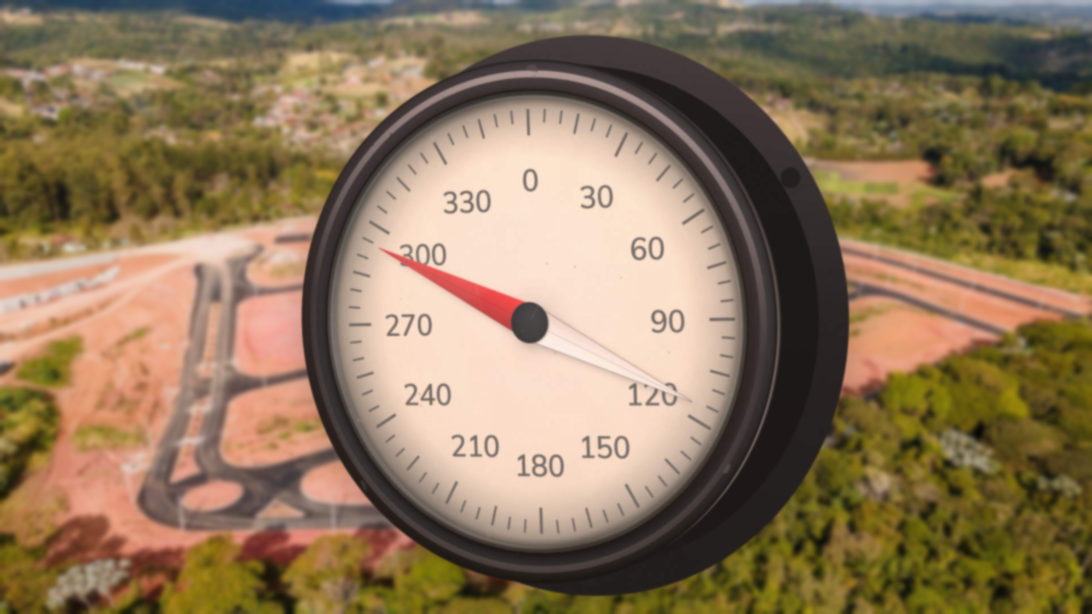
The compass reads 295
